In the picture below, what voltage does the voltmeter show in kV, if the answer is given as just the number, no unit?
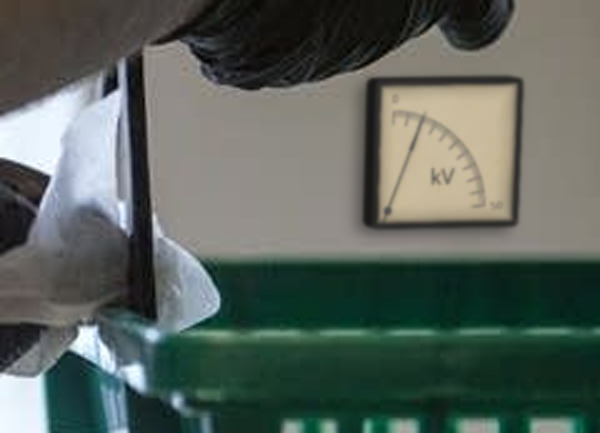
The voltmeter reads 10
